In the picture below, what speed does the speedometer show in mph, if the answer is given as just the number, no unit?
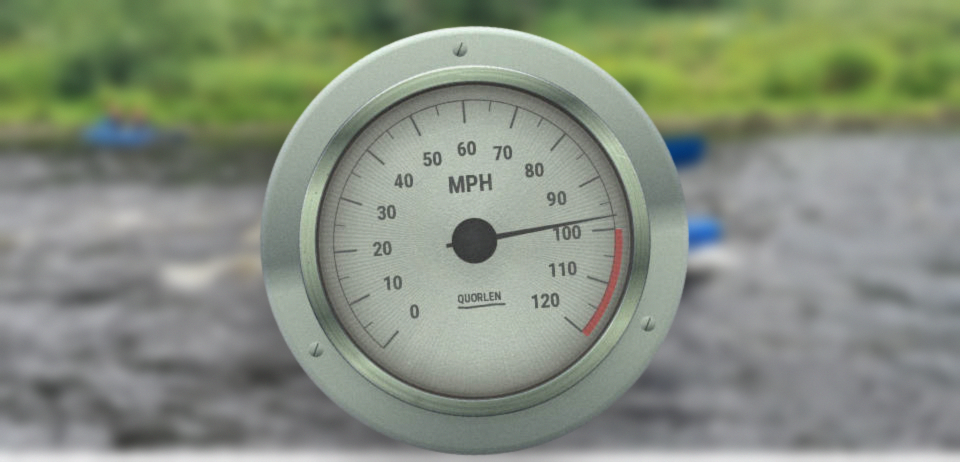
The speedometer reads 97.5
